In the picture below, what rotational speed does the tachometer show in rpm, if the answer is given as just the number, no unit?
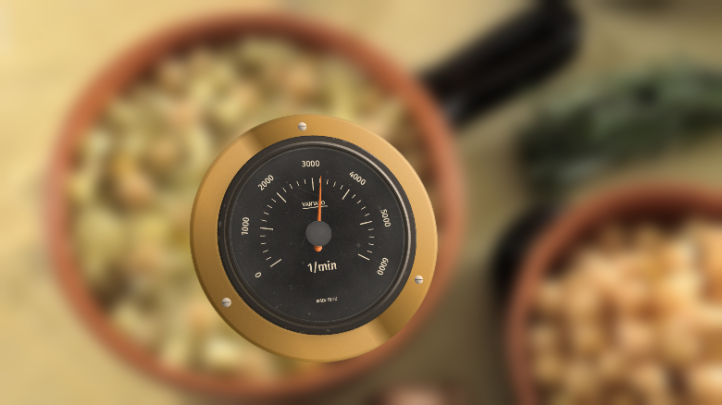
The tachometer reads 3200
